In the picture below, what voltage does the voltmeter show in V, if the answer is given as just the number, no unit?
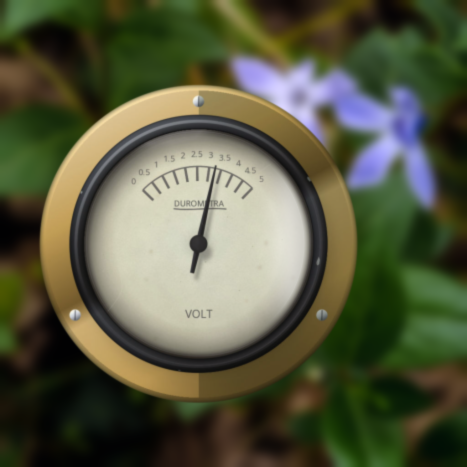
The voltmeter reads 3.25
